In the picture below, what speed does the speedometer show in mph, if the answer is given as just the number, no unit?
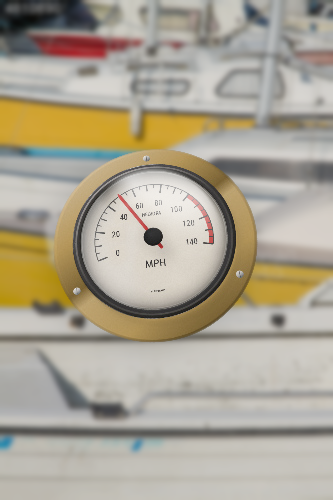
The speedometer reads 50
